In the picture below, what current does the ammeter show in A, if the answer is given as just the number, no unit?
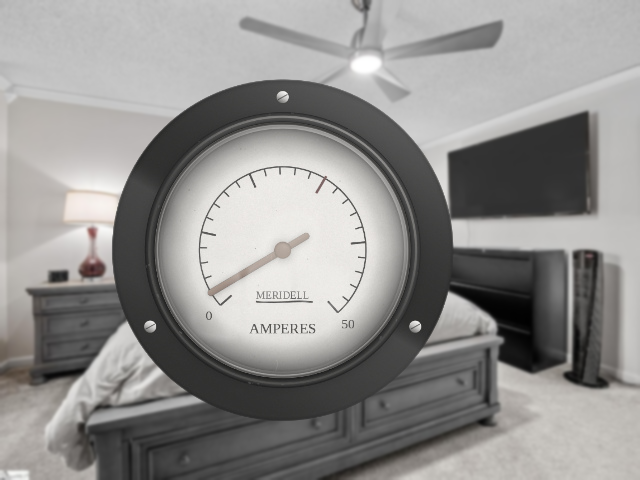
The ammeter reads 2
